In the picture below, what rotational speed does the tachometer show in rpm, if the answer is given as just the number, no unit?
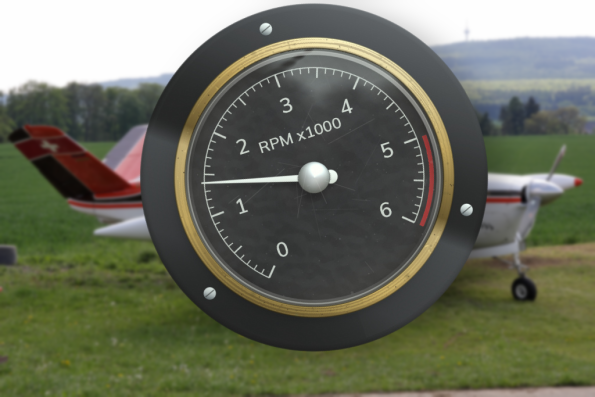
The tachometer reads 1400
